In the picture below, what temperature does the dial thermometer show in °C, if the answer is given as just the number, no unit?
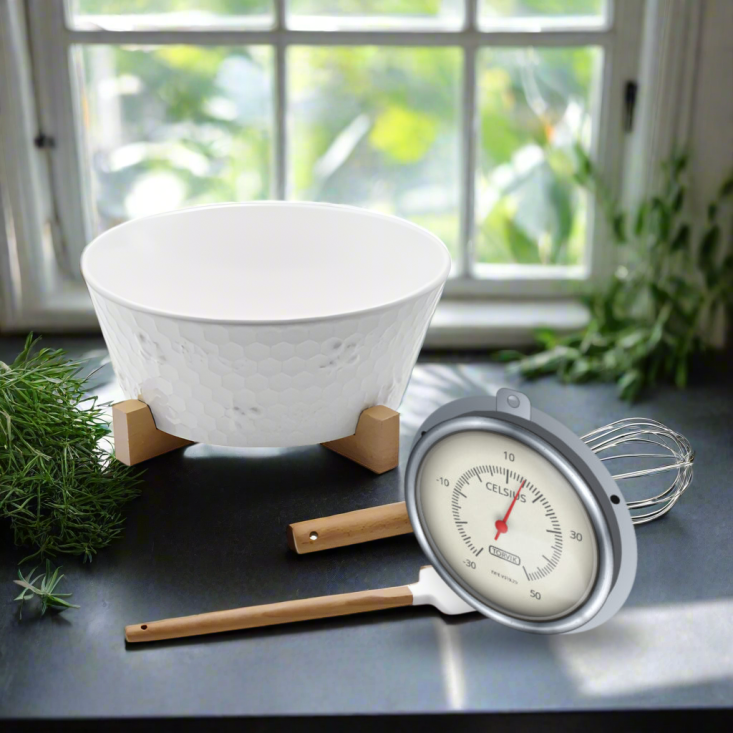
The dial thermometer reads 15
